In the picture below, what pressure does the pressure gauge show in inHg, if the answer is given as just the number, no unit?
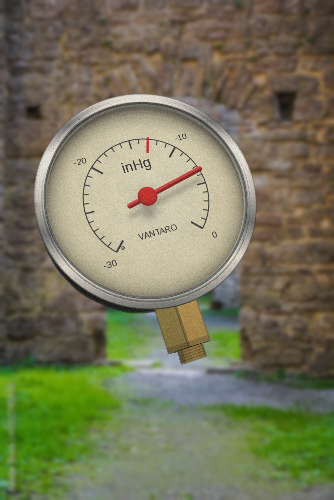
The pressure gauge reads -6.5
